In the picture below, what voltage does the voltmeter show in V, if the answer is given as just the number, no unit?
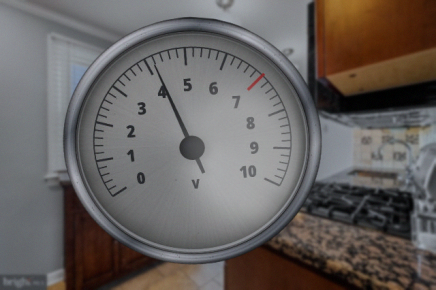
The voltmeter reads 4.2
